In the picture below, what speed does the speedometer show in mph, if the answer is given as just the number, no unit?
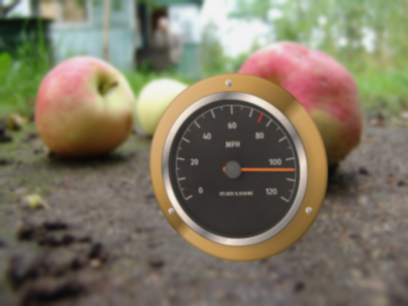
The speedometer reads 105
